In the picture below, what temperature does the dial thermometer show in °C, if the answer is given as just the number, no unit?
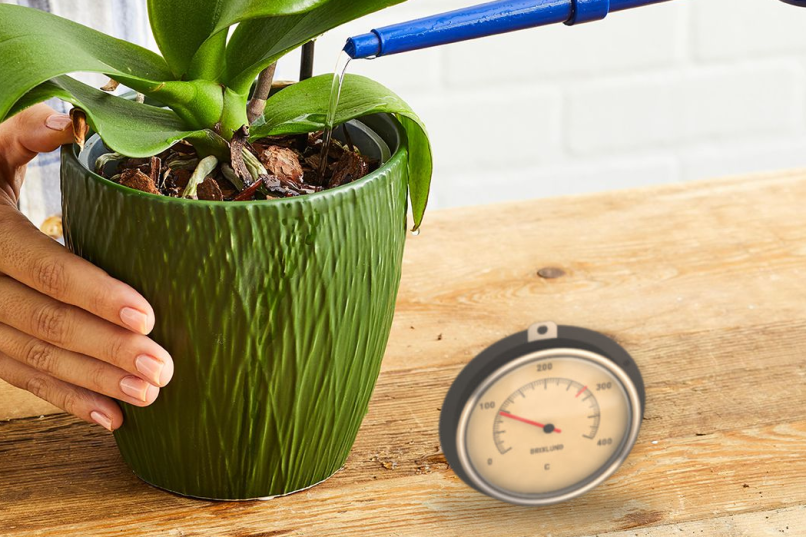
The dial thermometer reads 100
